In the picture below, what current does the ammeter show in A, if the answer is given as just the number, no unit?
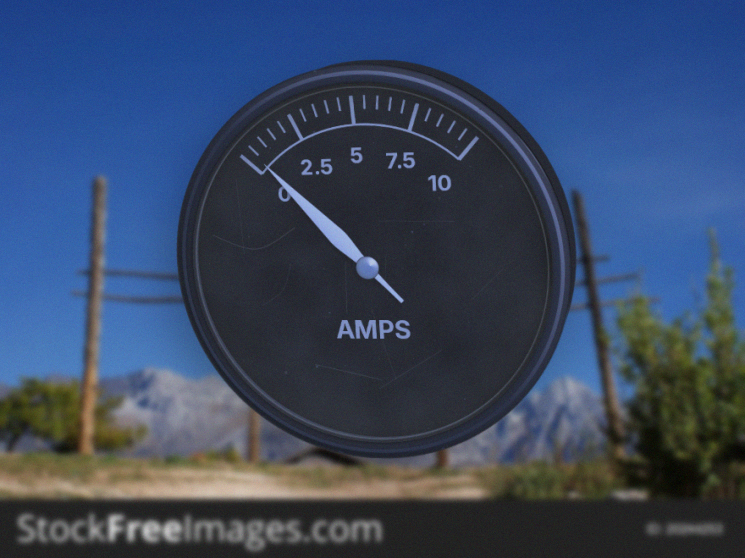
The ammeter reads 0.5
